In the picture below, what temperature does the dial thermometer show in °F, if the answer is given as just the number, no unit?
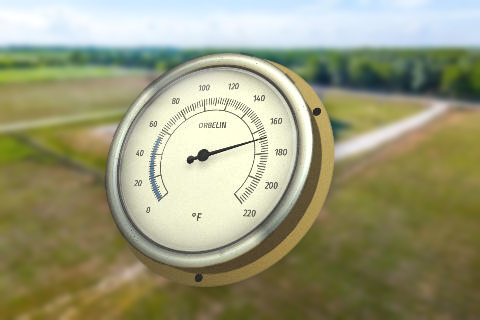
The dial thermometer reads 170
